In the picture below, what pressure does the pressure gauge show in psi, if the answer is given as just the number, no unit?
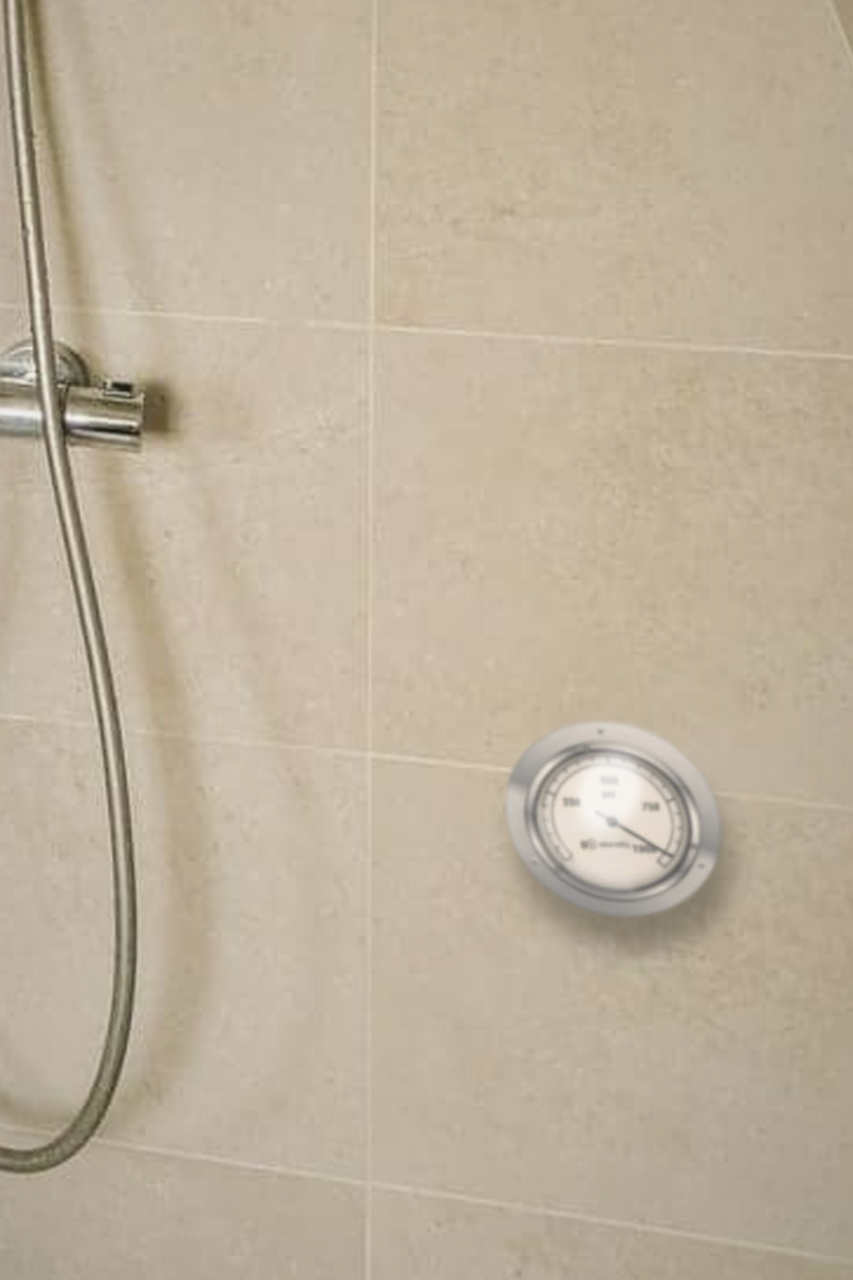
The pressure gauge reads 950
